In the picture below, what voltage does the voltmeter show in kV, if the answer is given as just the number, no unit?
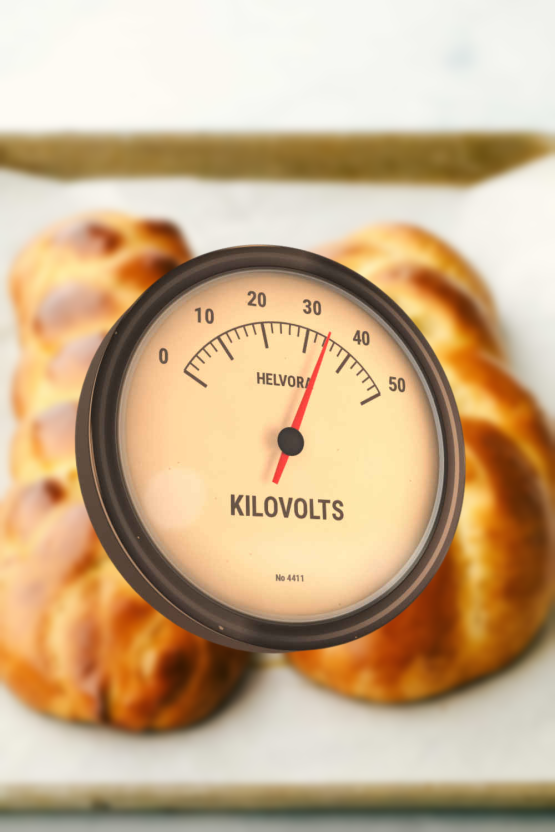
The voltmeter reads 34
